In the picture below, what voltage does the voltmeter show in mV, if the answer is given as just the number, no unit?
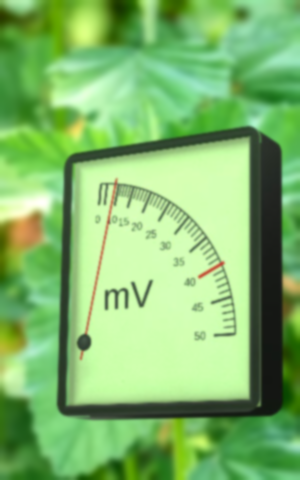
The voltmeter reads 10
